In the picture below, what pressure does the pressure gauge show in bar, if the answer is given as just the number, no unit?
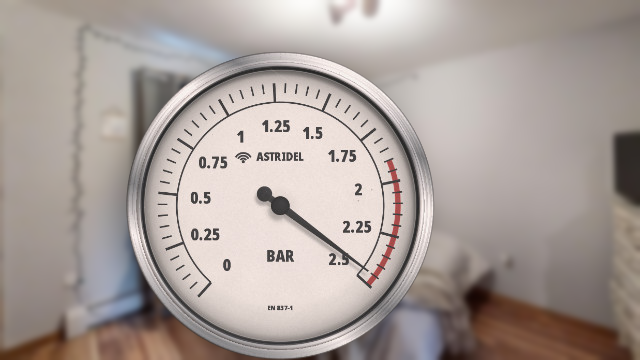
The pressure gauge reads 2.45
